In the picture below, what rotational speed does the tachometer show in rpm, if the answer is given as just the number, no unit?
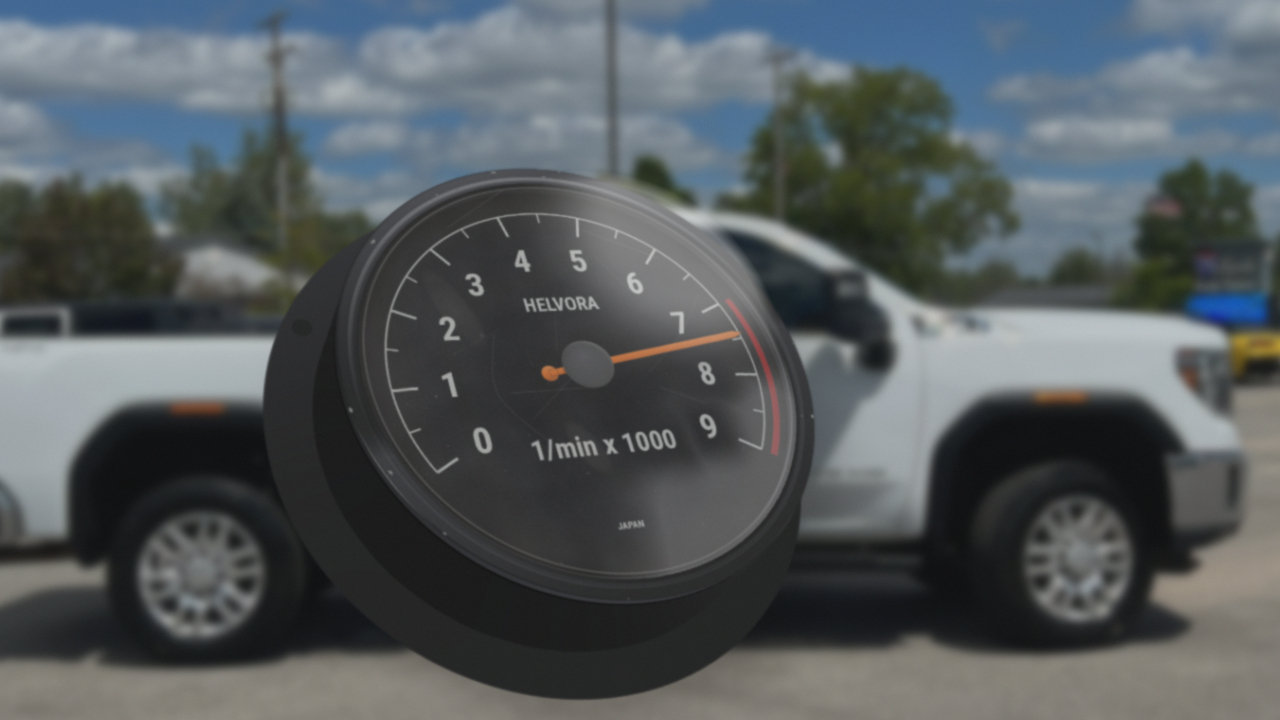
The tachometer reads 7500
